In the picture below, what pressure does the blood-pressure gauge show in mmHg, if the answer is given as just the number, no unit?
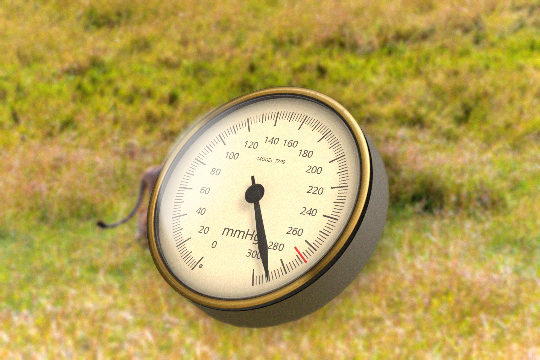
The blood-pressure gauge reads 290
